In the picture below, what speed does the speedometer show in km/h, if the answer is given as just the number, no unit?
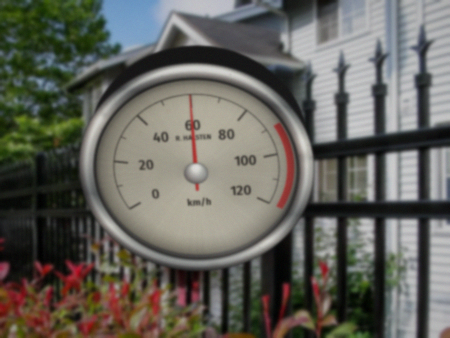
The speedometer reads 60
